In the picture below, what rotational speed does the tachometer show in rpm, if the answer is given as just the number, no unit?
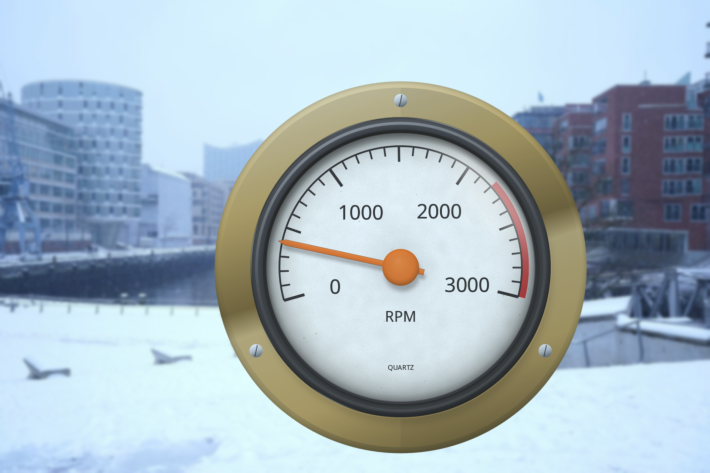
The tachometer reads 400
